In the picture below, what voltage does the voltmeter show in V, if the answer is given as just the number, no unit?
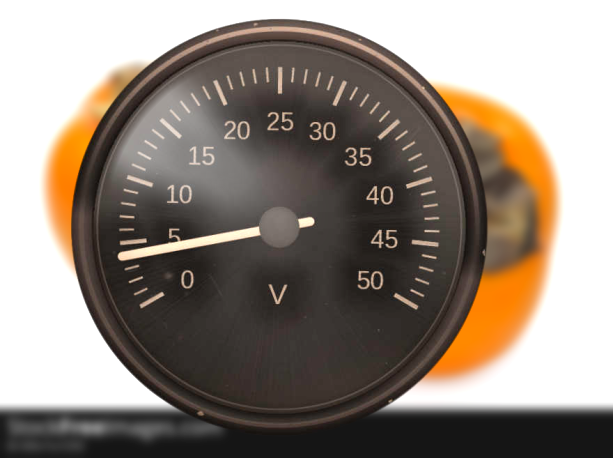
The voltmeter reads 4
